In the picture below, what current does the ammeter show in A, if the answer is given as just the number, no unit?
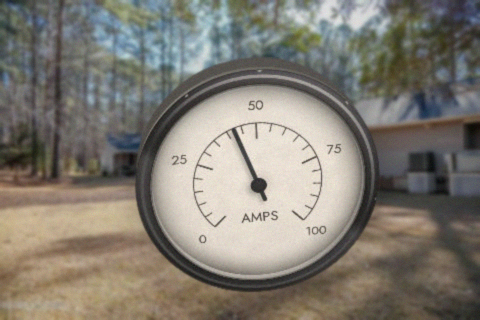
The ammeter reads 42.5
